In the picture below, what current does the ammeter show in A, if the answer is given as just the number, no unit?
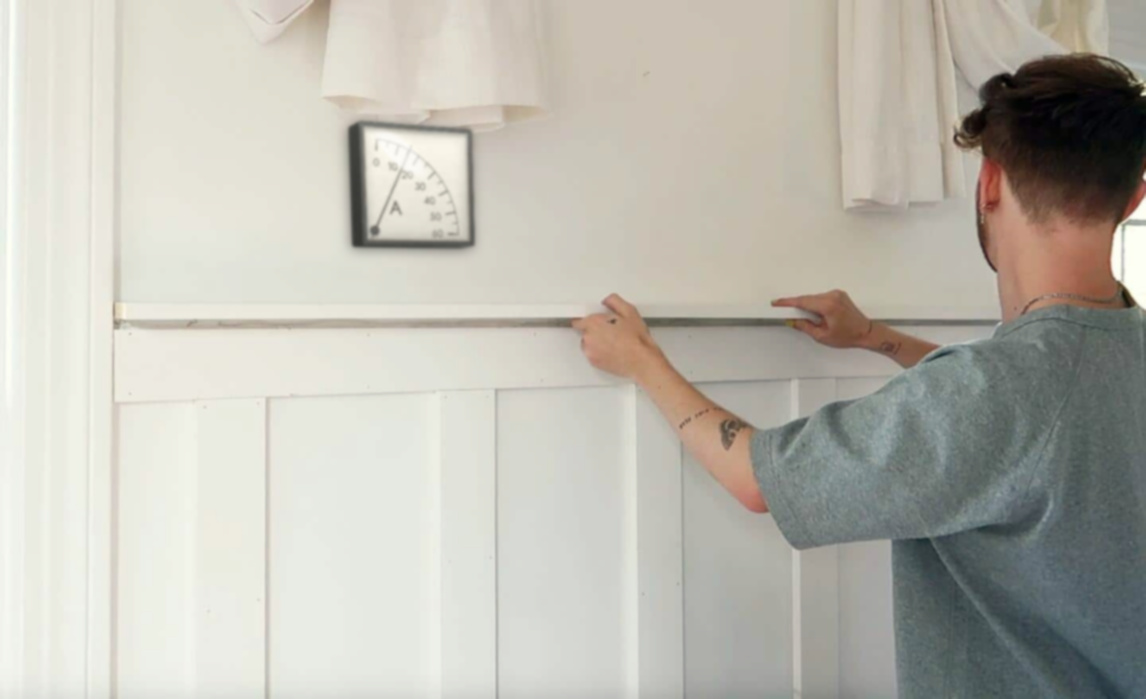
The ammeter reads 15
